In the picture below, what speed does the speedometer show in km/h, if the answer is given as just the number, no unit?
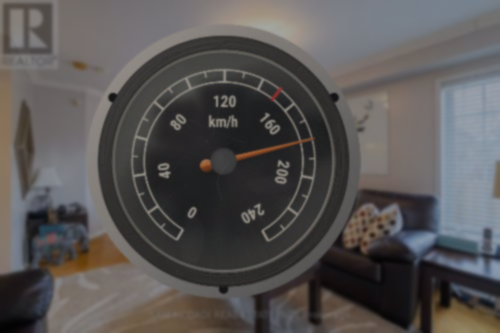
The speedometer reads 180
